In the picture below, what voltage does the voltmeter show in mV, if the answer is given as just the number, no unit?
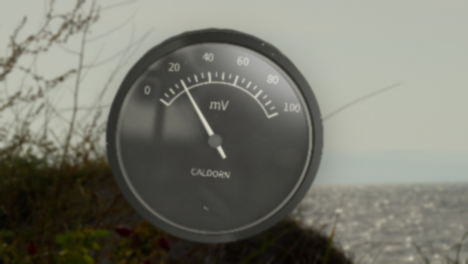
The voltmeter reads 20
